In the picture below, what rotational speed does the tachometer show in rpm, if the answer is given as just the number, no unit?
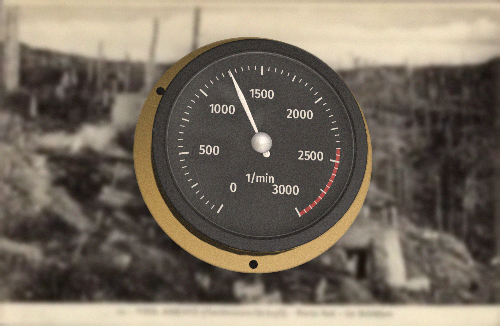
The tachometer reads 1250
